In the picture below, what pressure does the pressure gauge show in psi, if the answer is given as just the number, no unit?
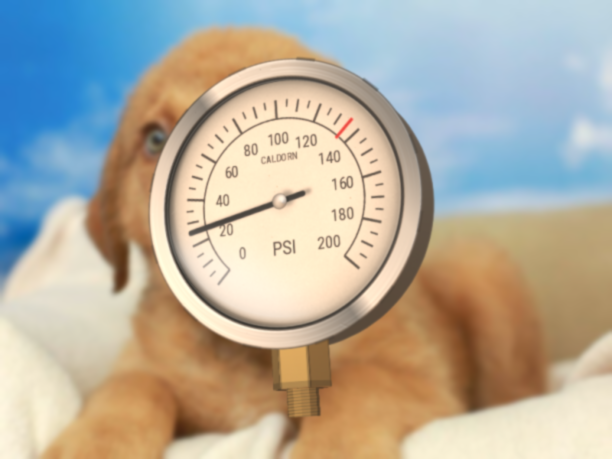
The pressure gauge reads 25
